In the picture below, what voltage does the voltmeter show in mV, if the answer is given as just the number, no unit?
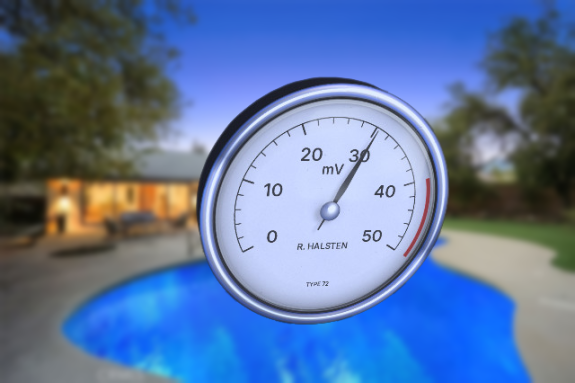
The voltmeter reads 30
